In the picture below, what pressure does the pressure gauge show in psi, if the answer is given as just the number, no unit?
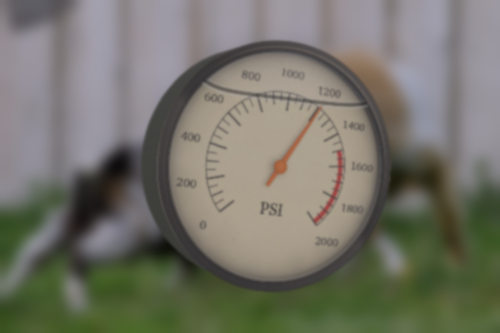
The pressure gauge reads 1200
